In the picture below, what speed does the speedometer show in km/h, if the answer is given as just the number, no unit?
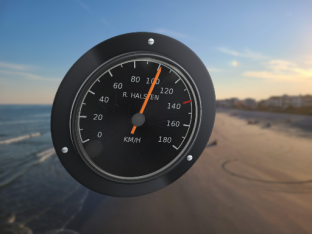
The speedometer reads 100
